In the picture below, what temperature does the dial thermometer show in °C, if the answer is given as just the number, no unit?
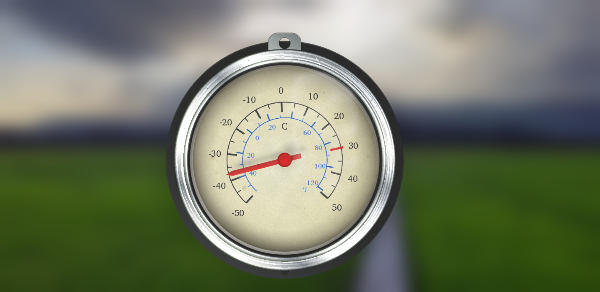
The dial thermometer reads -37.5
